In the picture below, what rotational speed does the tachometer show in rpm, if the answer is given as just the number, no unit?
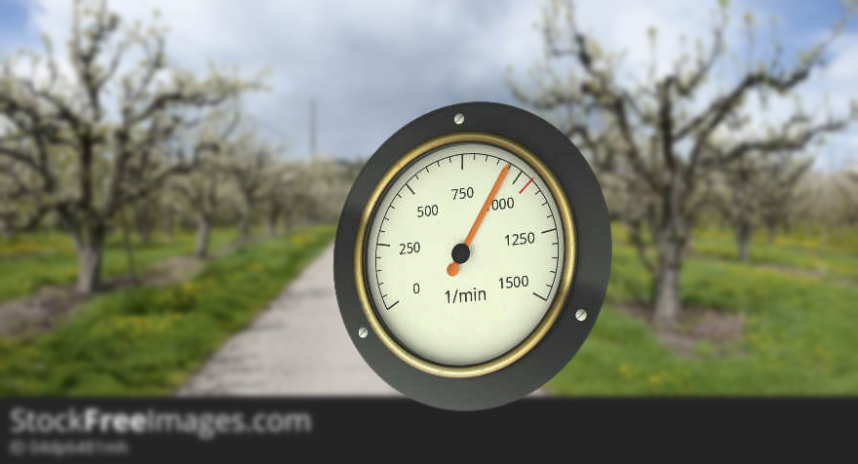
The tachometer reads 950
